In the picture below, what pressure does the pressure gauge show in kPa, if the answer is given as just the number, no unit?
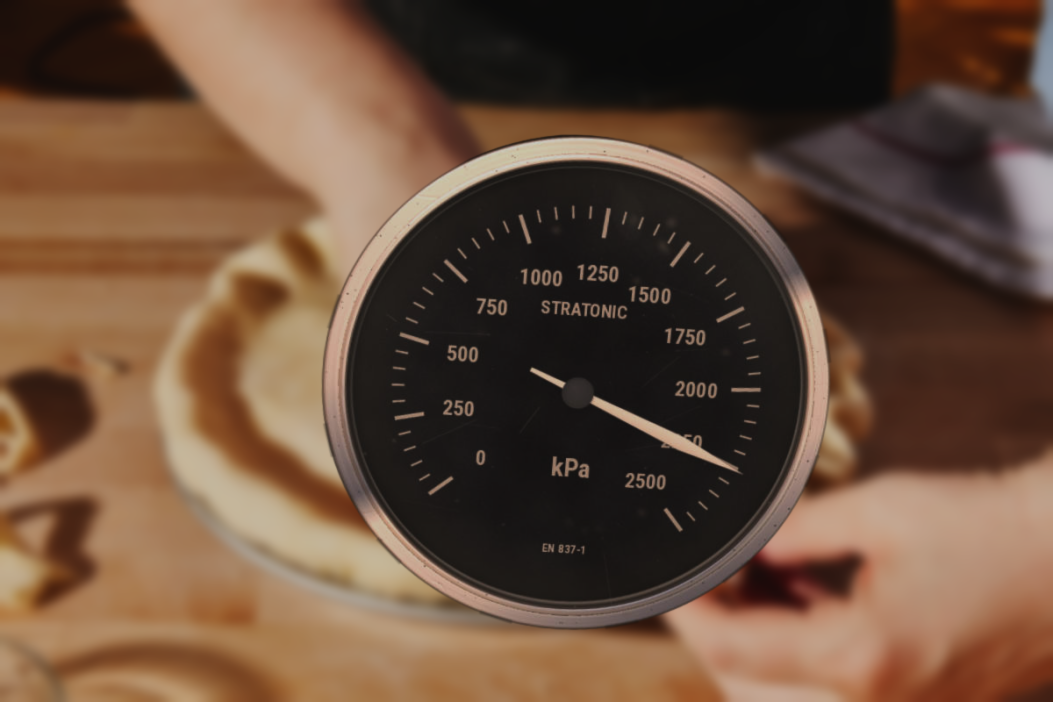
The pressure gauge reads 2250
